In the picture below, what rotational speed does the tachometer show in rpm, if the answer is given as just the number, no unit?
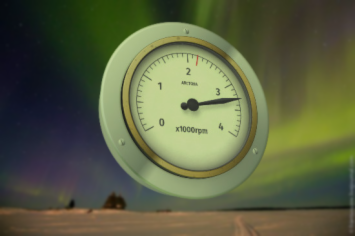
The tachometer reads 3300
